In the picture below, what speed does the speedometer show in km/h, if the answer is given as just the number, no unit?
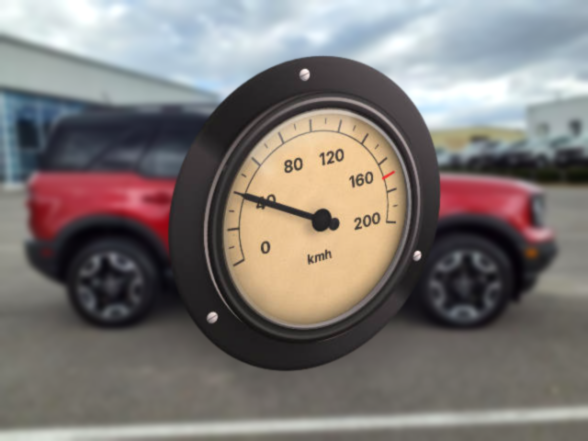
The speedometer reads 40
